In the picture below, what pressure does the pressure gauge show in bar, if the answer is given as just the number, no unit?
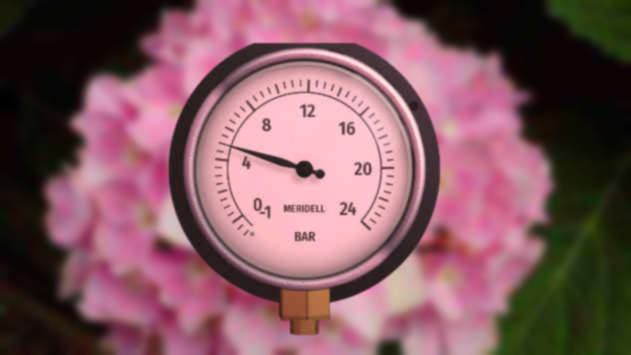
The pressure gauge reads 5
